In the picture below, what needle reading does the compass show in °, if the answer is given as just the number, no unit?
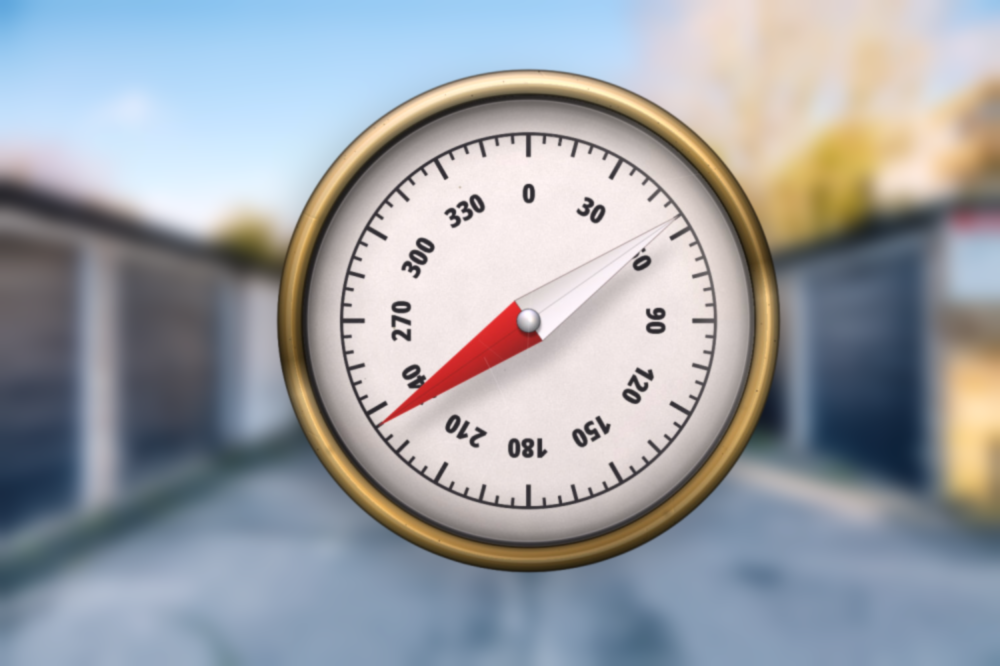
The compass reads 235
